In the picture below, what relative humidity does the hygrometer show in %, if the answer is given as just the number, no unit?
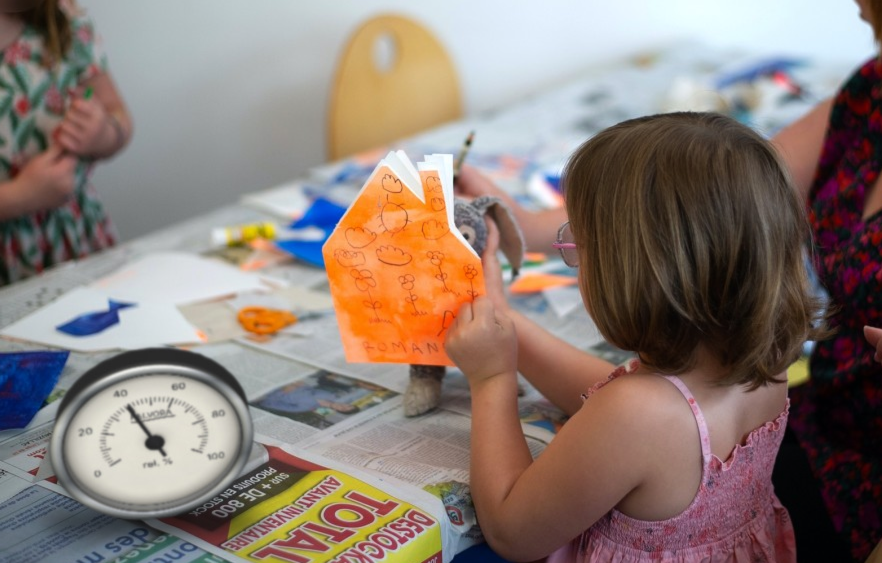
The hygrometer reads 40
